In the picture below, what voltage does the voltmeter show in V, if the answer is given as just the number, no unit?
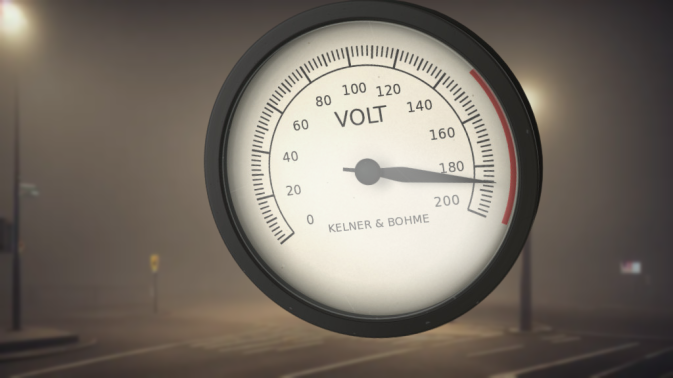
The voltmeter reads 186
